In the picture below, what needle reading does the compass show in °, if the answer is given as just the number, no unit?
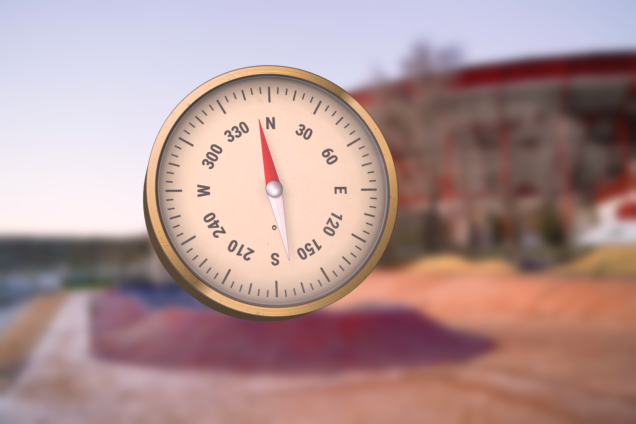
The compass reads 350
